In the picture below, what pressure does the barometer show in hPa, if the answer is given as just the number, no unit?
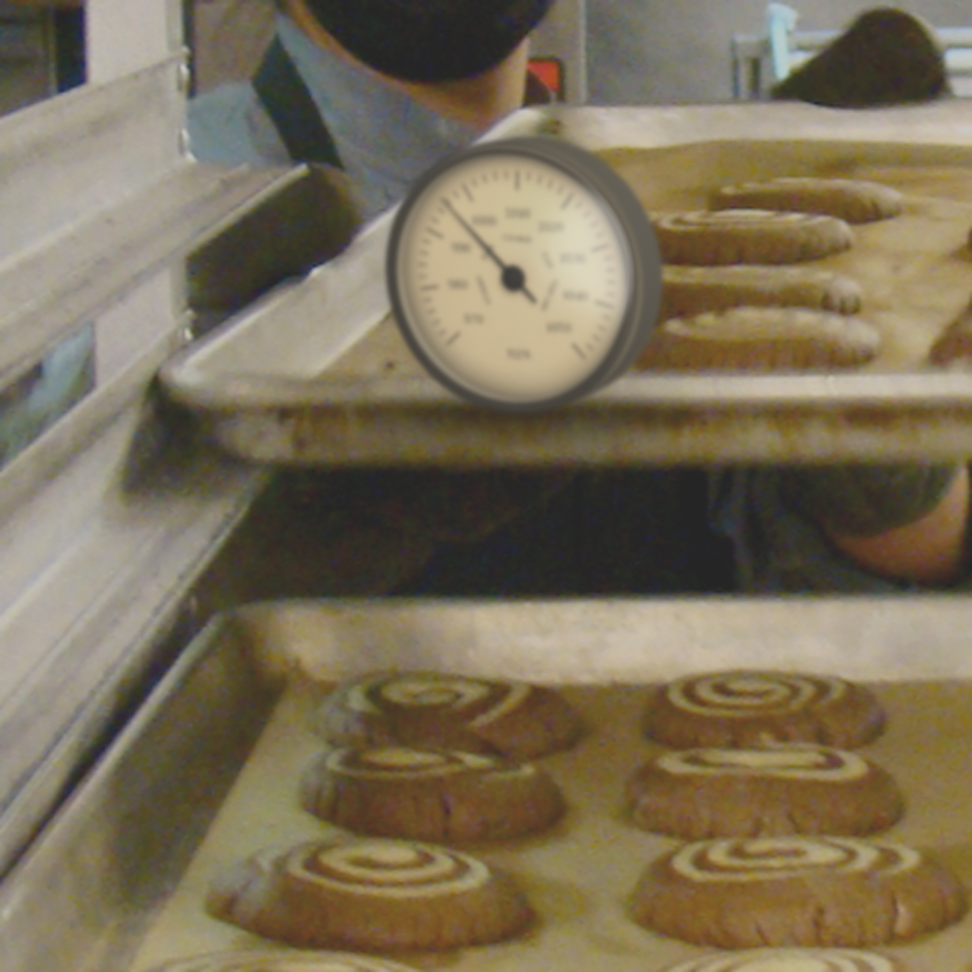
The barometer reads 996
